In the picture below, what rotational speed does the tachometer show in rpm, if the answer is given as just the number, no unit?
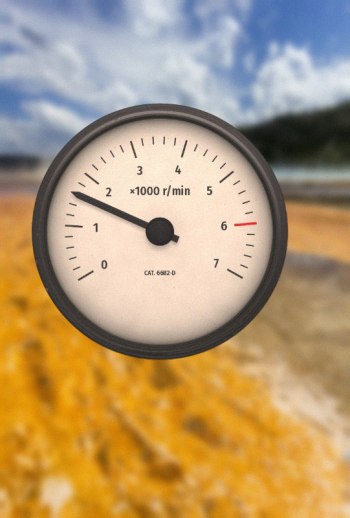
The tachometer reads 1600
